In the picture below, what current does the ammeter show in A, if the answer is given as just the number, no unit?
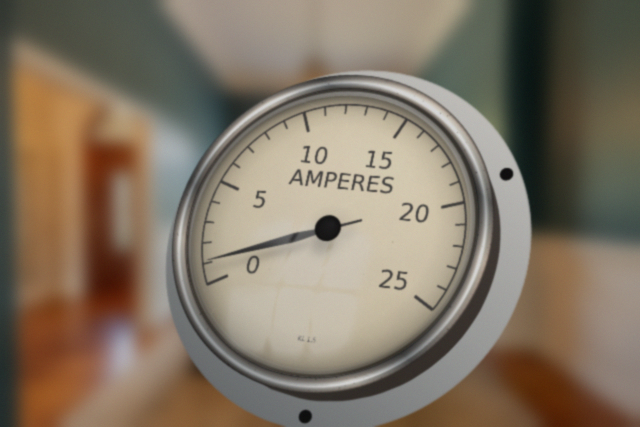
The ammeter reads 1
